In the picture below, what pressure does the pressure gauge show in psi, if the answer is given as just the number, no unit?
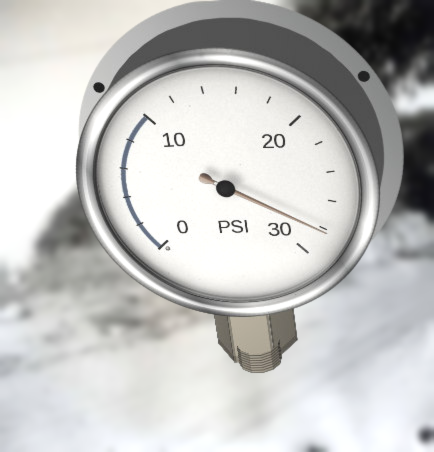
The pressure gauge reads 28
